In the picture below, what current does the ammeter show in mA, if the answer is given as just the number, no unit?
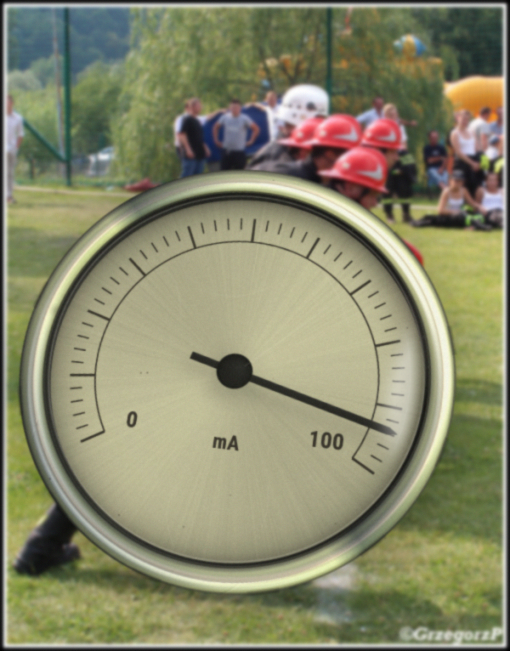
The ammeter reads 94
